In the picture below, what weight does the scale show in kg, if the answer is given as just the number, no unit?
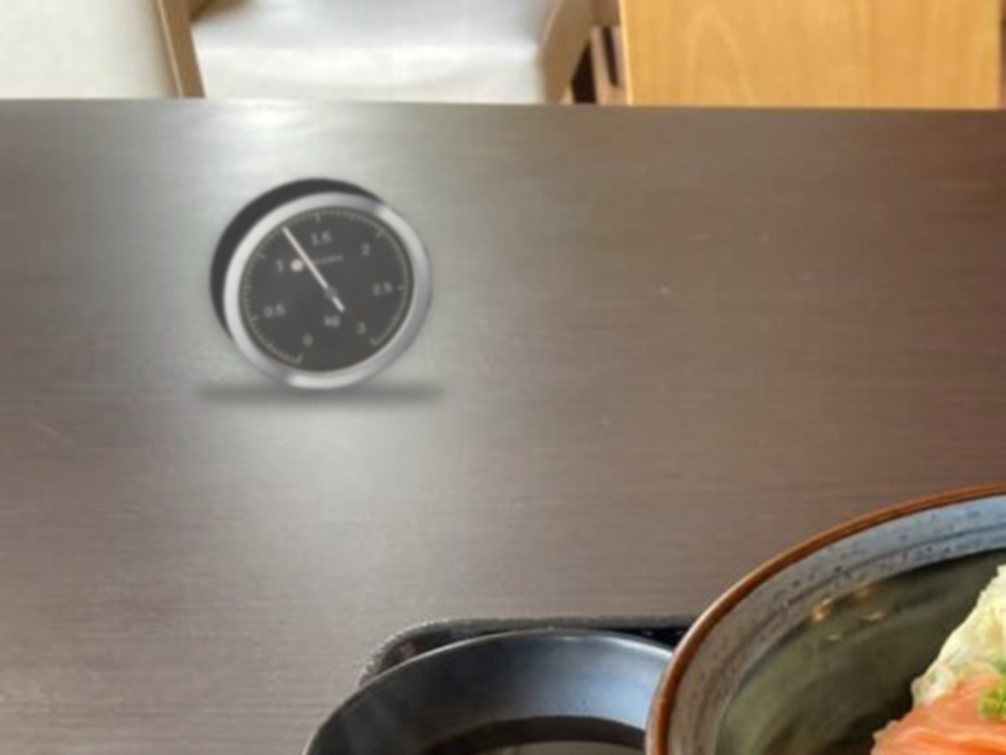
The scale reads 1.25
